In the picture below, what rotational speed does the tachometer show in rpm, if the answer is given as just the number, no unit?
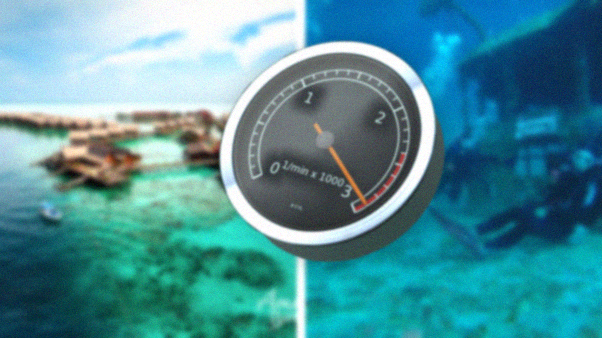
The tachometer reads 2900
